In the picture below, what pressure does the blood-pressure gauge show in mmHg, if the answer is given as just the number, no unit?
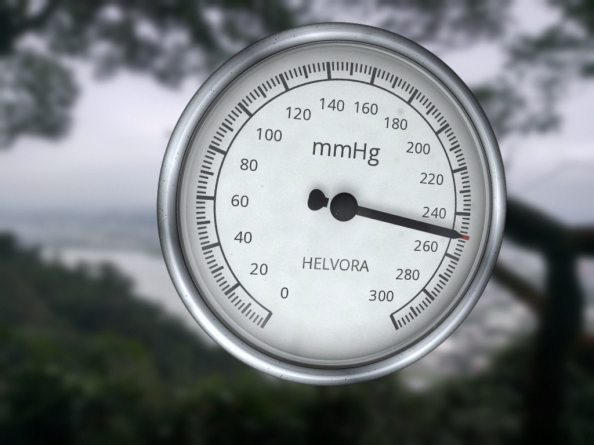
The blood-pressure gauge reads 250
